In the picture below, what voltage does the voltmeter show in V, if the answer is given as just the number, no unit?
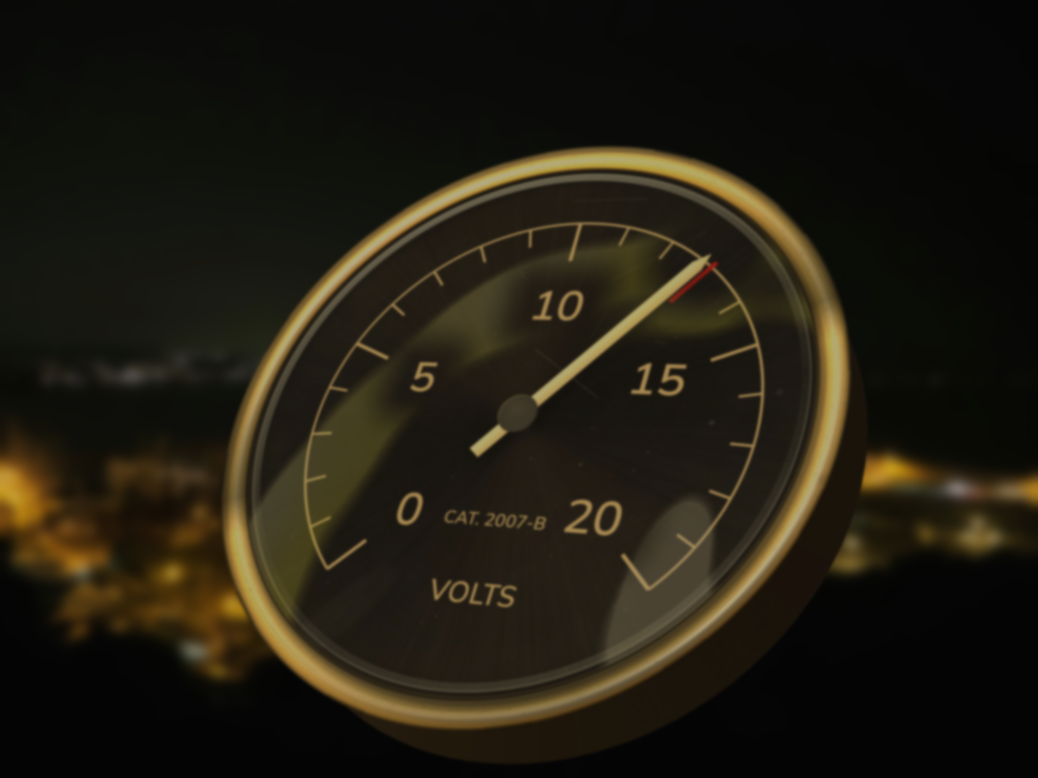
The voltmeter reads 13
